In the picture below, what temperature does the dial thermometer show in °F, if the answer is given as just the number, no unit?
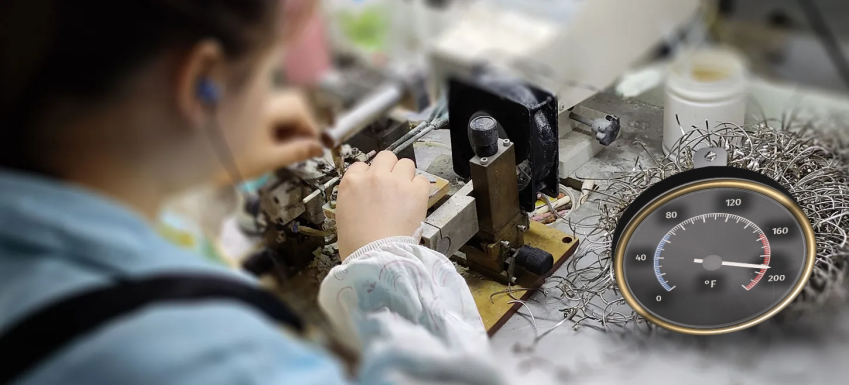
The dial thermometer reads 190
